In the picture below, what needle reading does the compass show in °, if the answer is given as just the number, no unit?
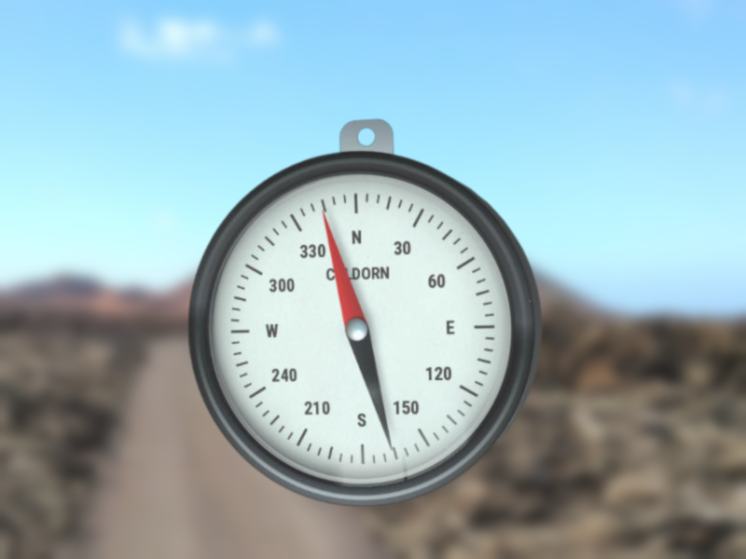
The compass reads 345
